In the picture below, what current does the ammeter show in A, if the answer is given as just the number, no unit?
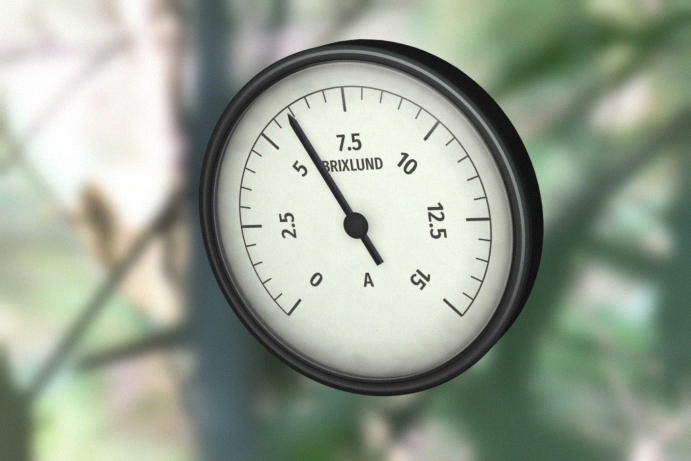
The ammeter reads 6
